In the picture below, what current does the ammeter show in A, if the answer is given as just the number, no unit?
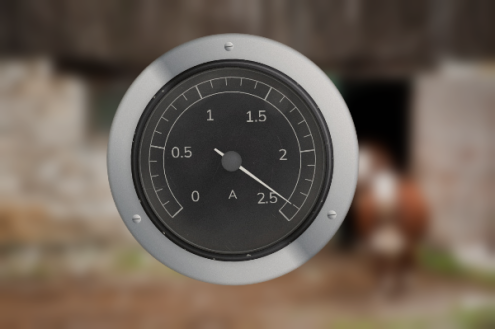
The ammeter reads 2.4
